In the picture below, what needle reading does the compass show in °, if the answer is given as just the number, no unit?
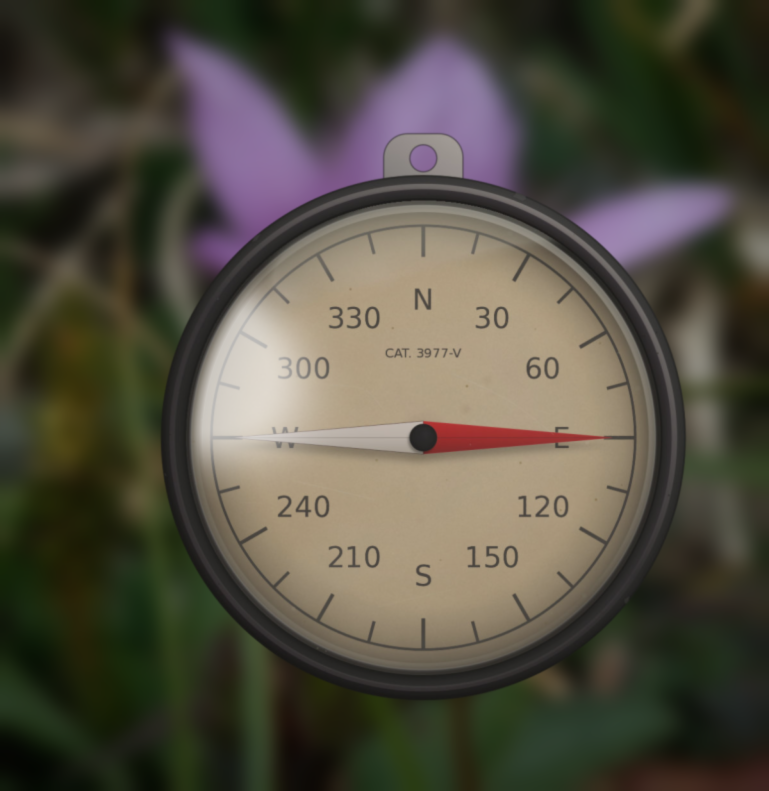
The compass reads 90
